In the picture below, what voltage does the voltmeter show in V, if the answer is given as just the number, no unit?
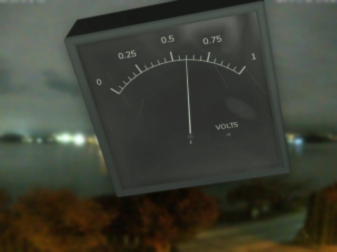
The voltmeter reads 0.6
